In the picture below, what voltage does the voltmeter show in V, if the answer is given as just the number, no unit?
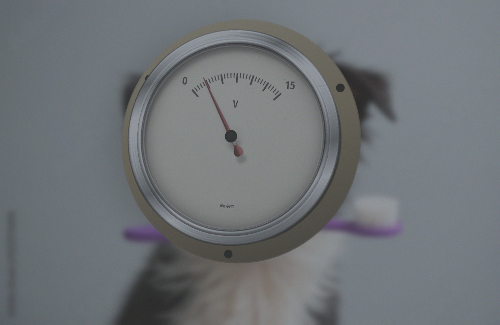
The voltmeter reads 2.5
